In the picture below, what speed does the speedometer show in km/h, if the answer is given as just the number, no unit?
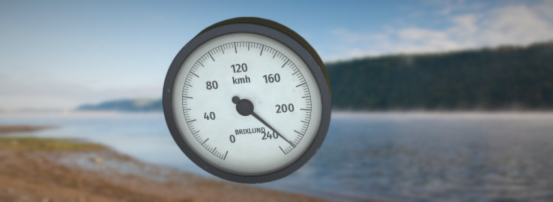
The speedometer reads 230
